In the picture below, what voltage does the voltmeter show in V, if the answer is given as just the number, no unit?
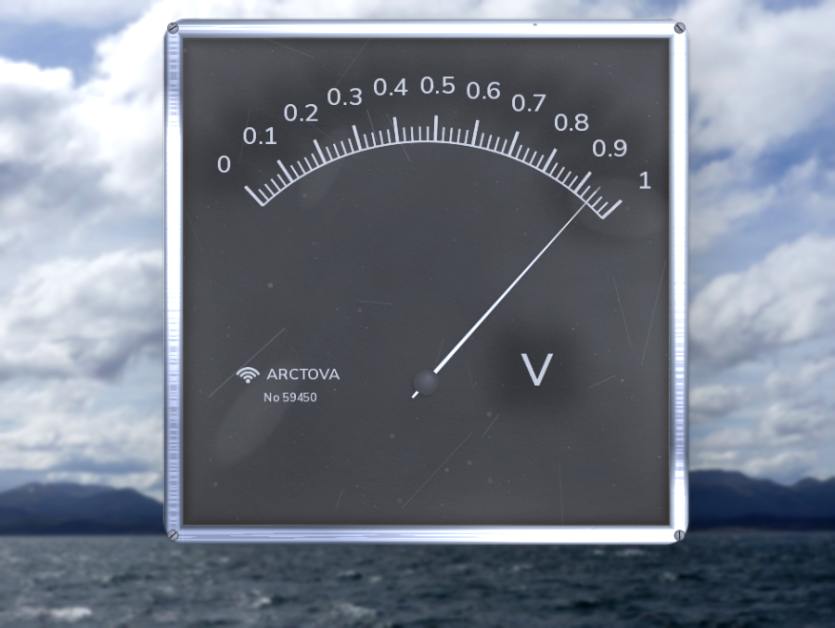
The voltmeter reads 0.94
